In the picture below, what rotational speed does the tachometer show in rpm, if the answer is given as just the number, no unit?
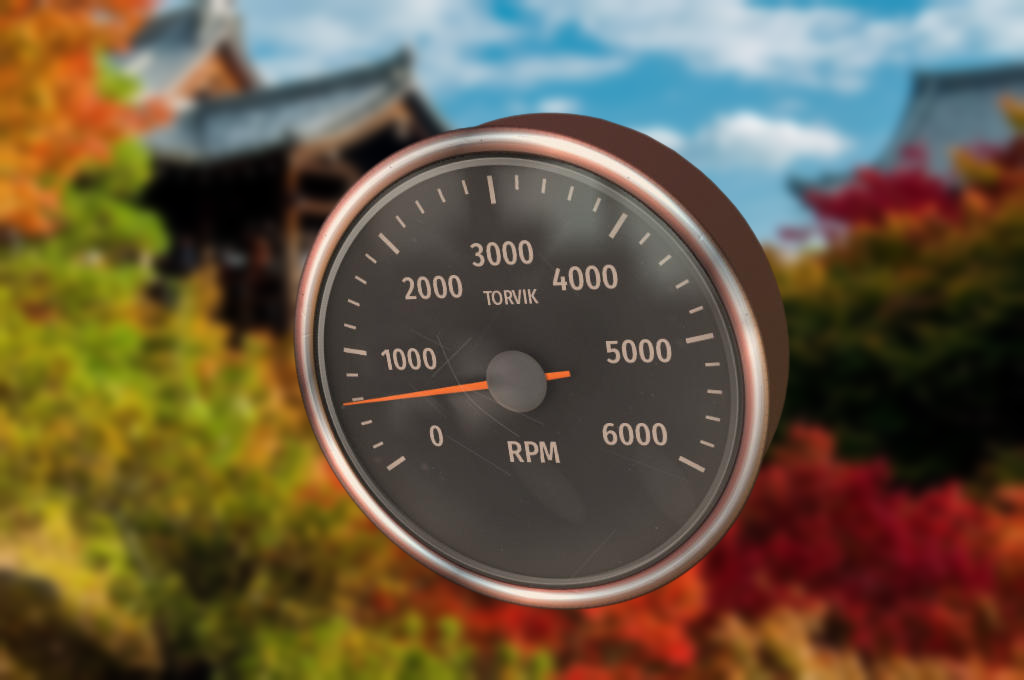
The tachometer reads 600
